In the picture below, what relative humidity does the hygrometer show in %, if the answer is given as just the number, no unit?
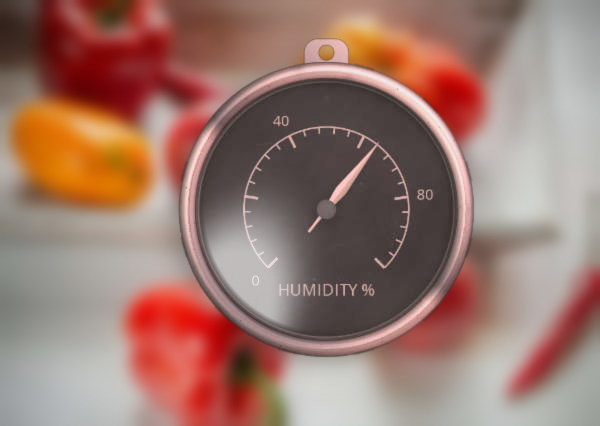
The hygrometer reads 64
